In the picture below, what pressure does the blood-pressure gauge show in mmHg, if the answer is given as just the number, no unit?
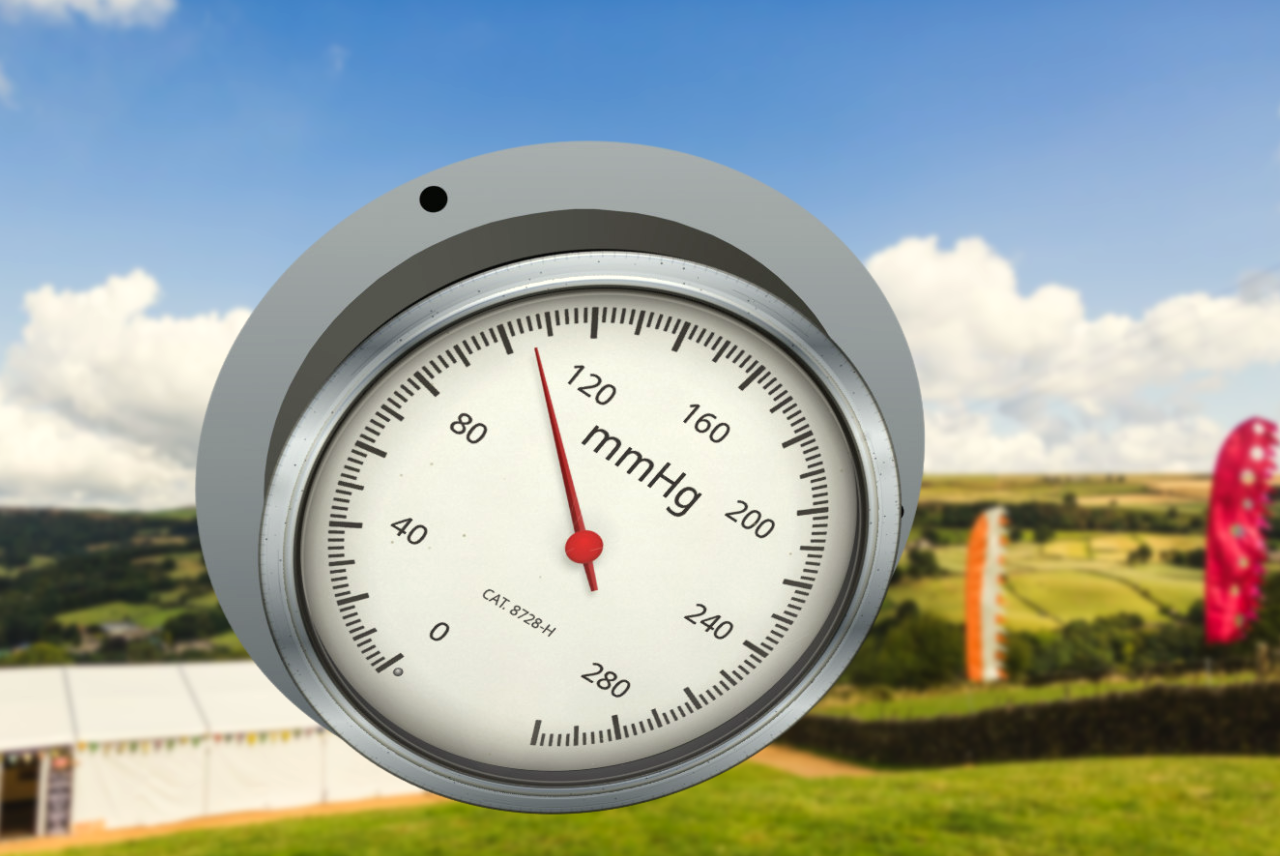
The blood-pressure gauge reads 106
